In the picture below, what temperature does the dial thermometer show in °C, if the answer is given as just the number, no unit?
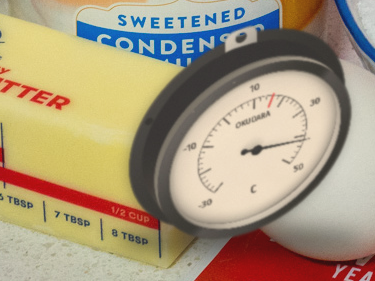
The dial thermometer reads 40
